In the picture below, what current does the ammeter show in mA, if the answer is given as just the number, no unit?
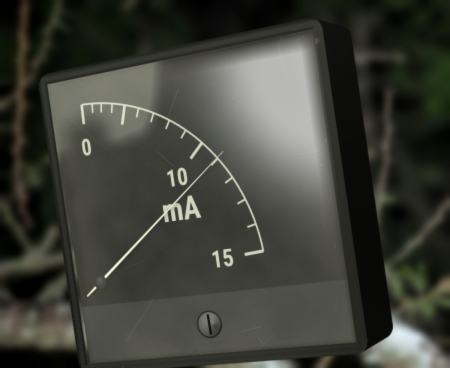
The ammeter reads 11
